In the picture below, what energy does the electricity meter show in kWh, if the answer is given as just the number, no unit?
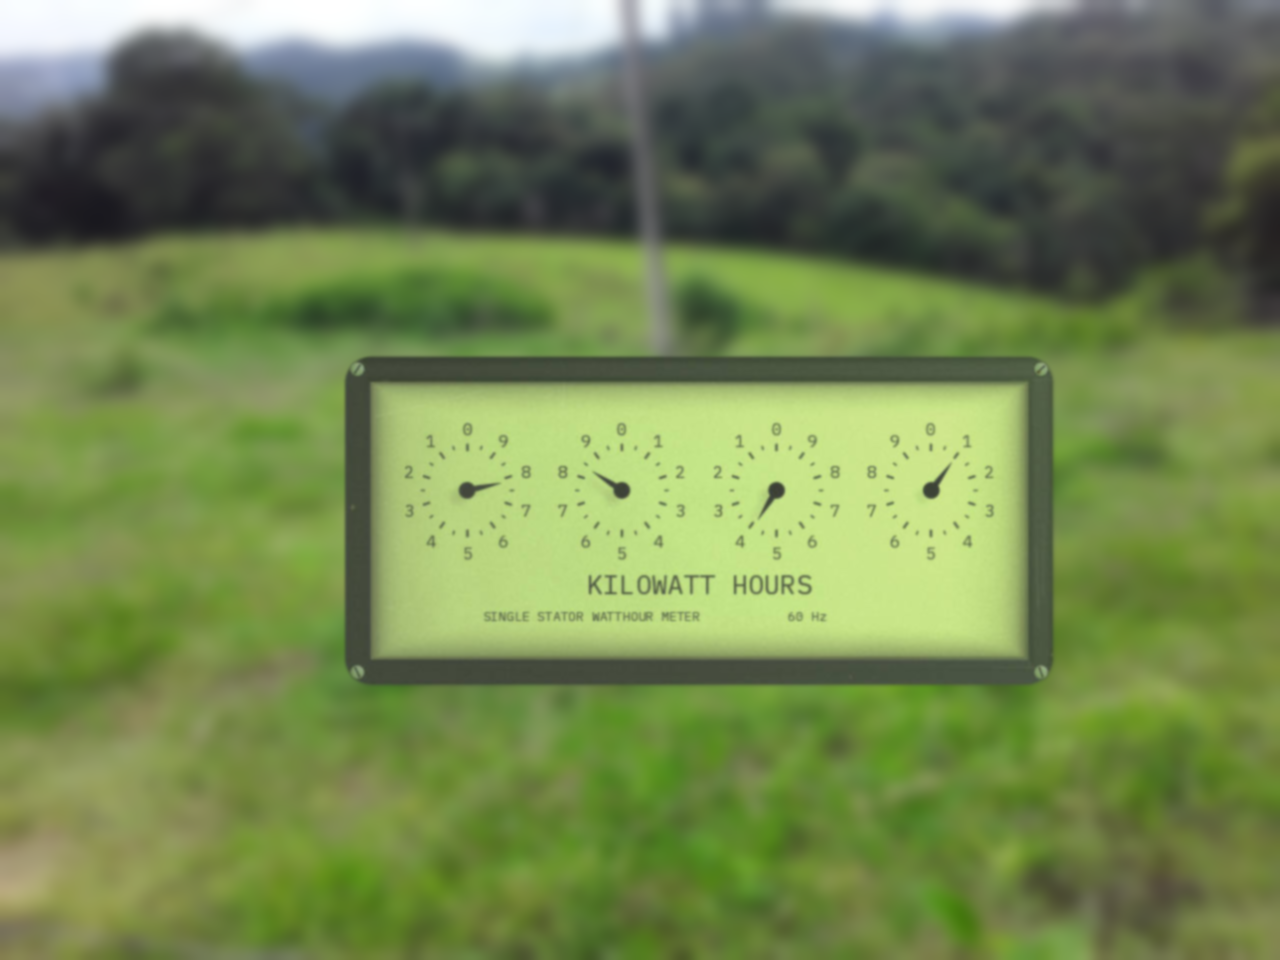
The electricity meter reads 7841
